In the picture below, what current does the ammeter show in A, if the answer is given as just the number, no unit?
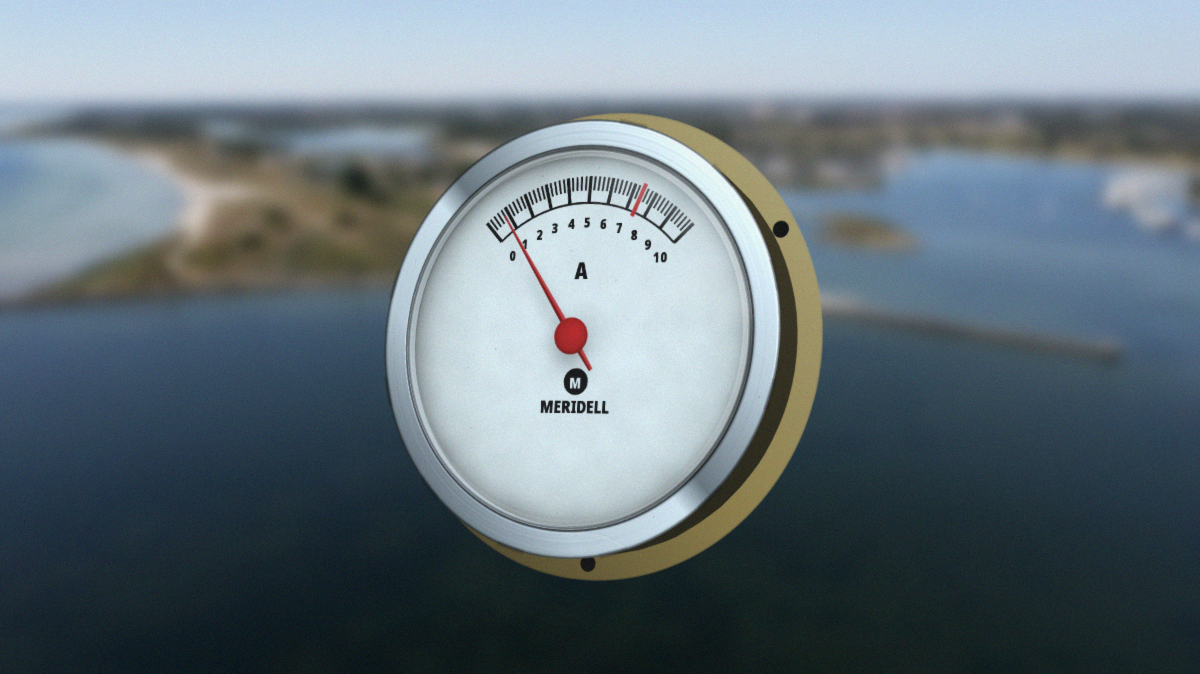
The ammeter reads 1
